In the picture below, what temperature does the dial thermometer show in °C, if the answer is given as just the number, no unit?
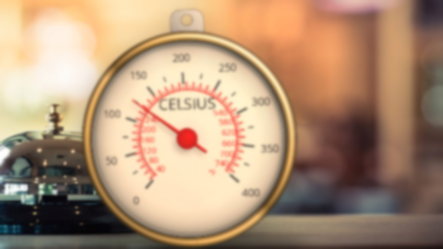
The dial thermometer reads 125
